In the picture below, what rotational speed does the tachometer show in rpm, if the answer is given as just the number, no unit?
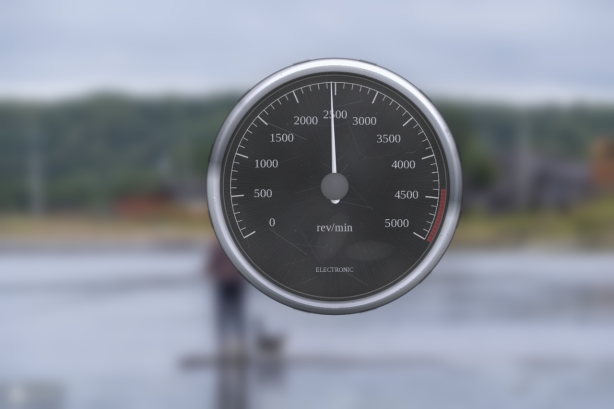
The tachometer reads 2450
